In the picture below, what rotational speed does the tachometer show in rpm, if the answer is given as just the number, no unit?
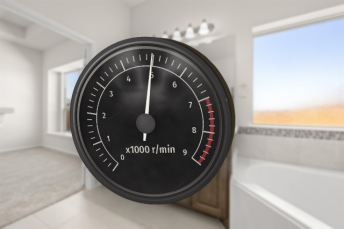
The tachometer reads 5000
